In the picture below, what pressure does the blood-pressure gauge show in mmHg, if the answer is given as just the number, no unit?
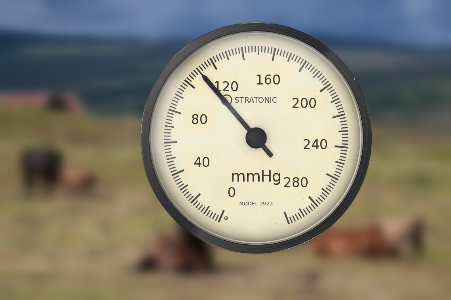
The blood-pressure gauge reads 110
